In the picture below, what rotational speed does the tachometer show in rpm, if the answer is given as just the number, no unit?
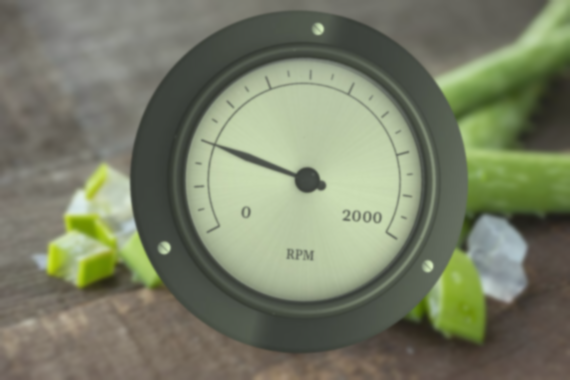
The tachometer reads 400
